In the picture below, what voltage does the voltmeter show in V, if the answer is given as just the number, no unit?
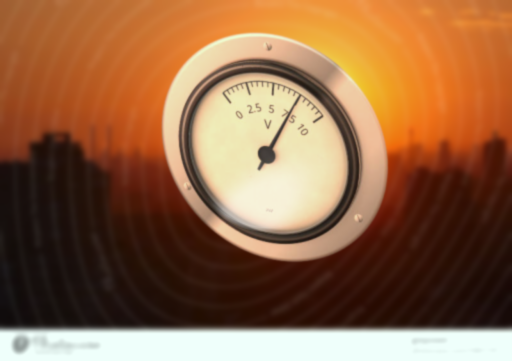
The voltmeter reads 7.5
